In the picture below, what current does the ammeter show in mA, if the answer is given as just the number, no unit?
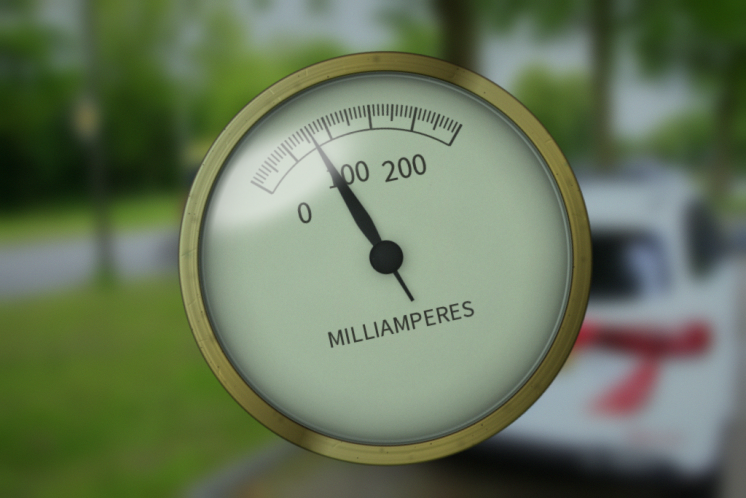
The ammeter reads 80
